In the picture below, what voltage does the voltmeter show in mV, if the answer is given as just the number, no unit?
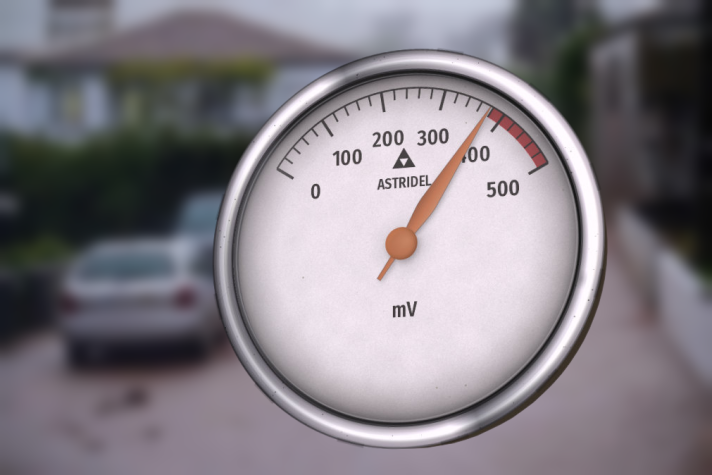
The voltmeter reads 380
